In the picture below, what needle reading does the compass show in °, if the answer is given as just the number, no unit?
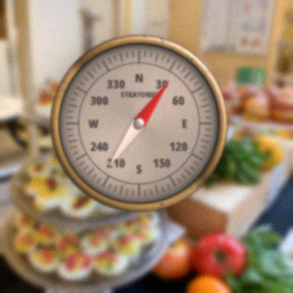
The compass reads 35
